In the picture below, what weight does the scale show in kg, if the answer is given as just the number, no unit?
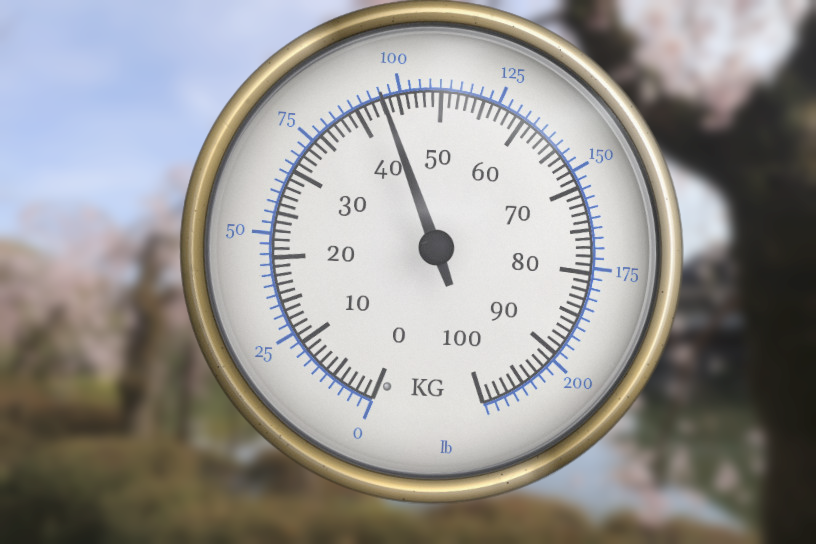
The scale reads 43
